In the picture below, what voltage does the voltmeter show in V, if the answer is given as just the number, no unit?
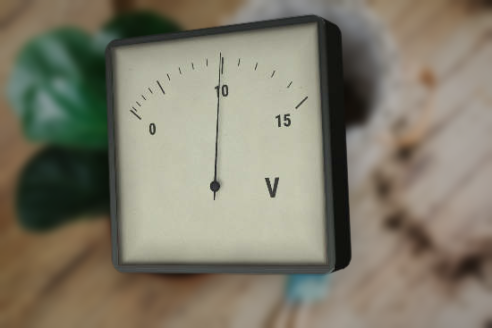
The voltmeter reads 10
